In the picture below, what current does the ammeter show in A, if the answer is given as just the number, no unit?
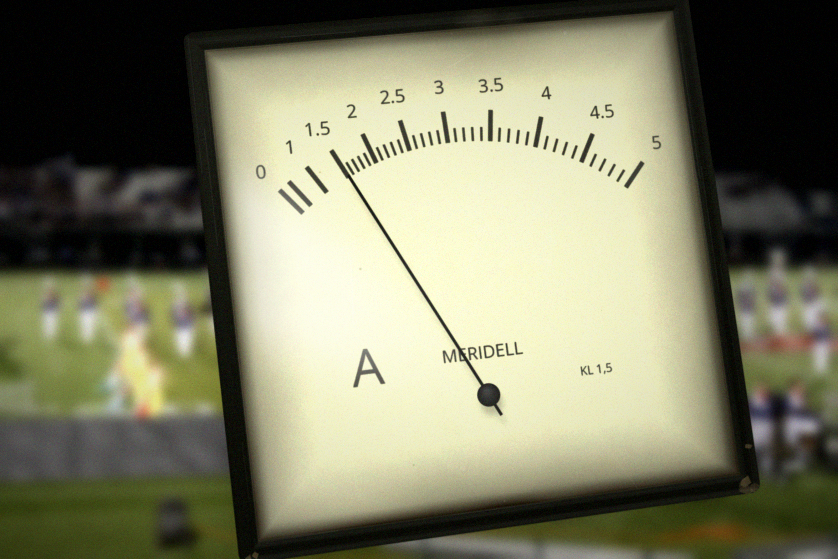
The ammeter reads 1.5
